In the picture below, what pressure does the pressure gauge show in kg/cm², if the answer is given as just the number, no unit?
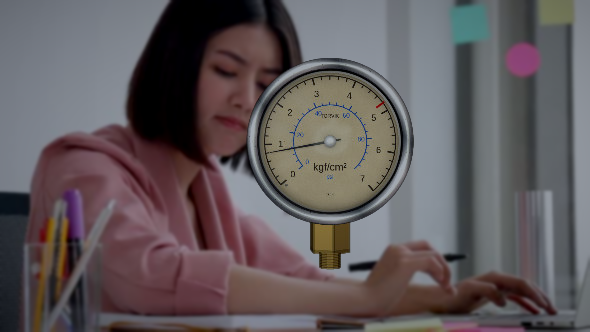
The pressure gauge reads 0.8
